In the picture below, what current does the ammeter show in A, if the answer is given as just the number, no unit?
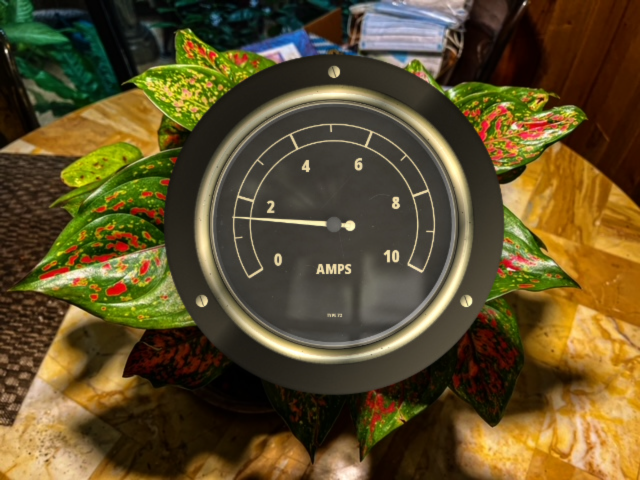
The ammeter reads 1.5
